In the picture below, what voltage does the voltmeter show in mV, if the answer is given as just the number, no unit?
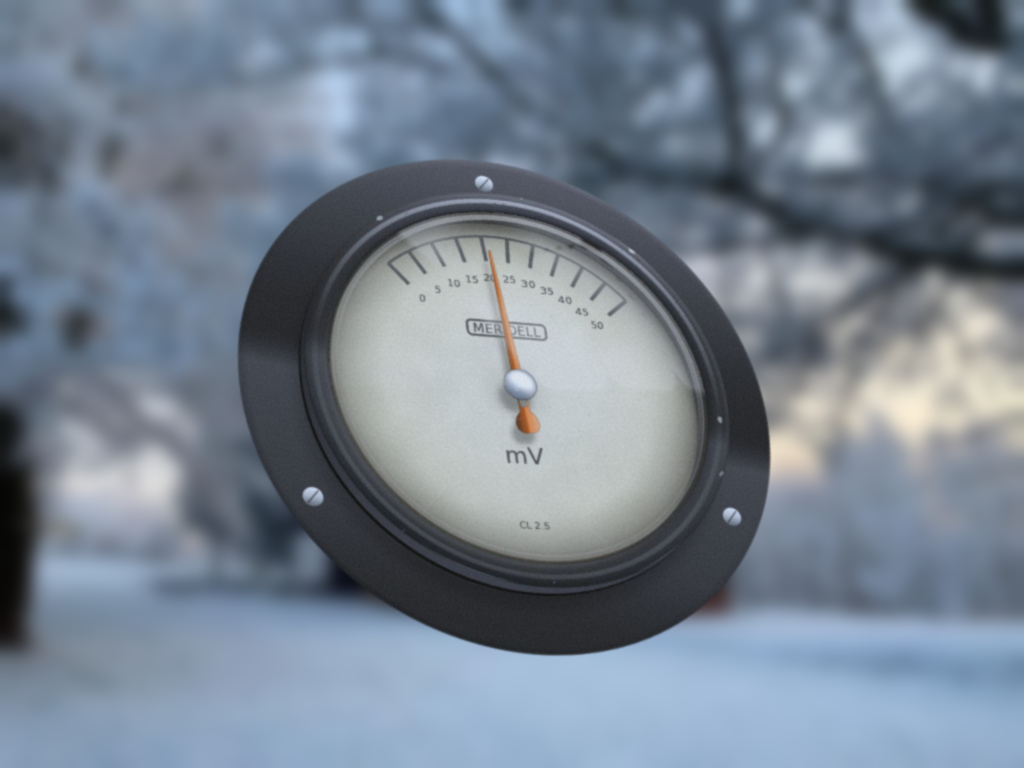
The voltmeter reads 20
